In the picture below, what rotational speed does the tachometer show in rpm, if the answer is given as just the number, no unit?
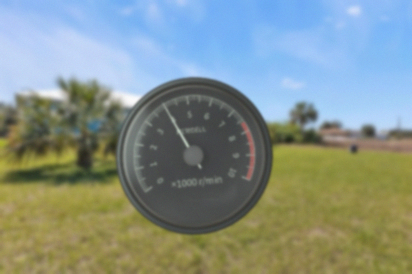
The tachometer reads 4000
